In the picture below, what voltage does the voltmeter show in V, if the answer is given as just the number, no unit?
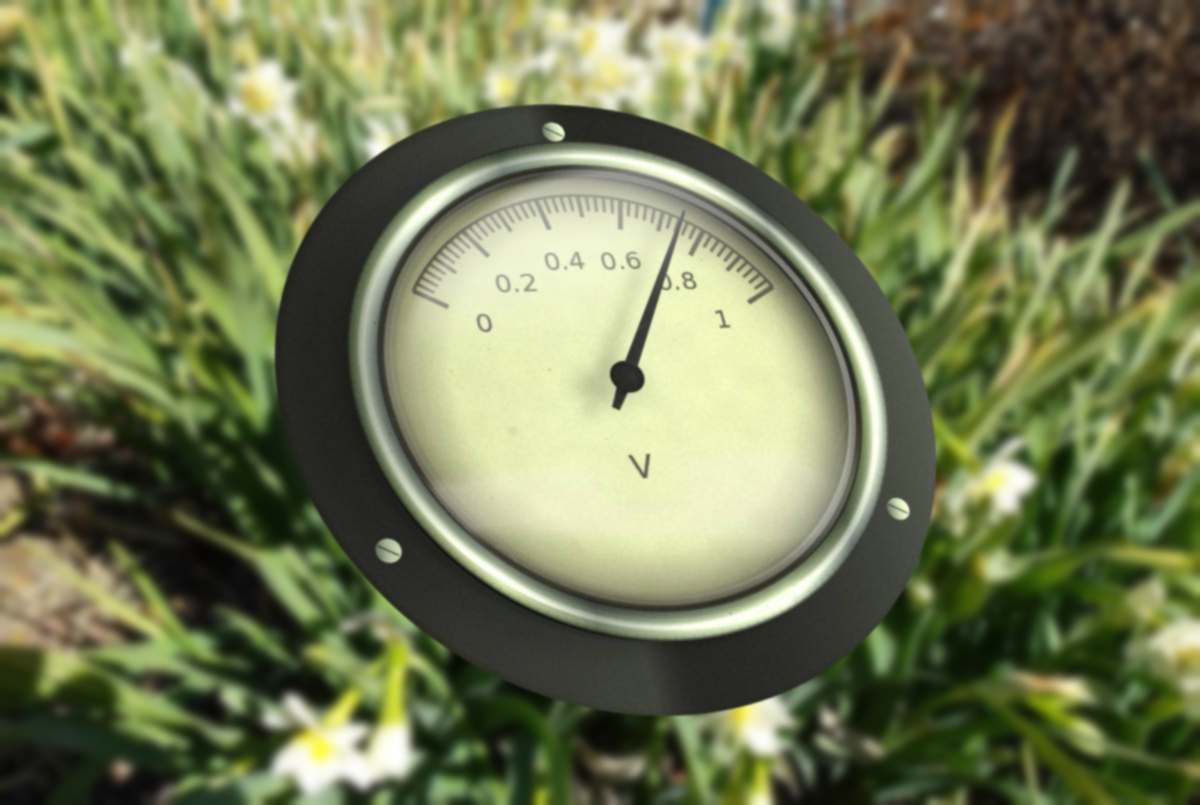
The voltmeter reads 0.74
